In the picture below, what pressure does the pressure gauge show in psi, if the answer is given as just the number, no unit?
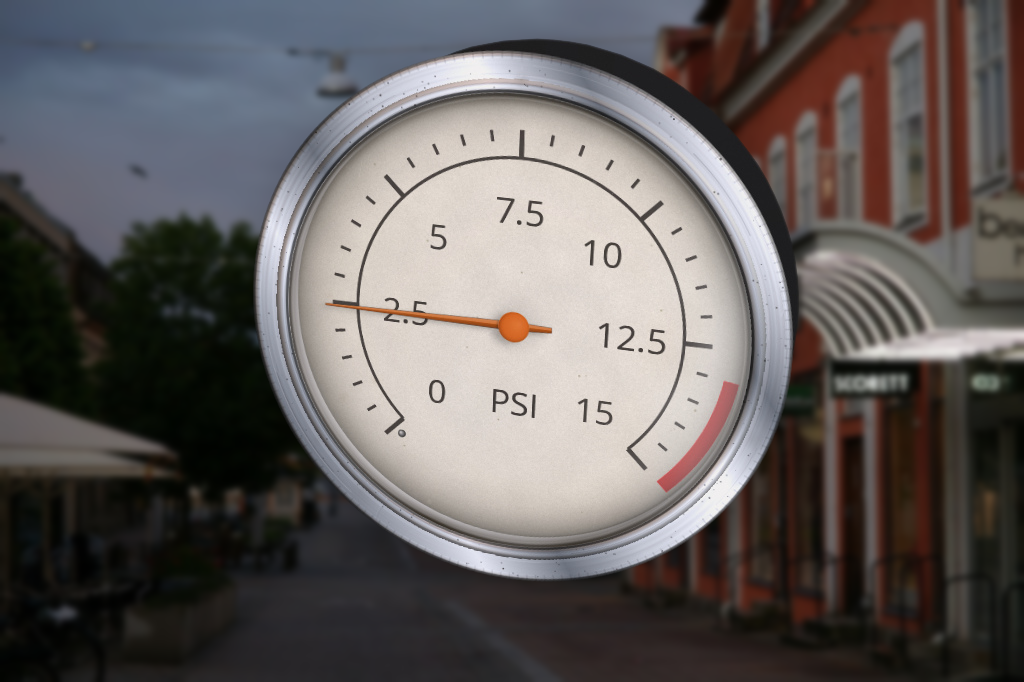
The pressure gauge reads 2.5
